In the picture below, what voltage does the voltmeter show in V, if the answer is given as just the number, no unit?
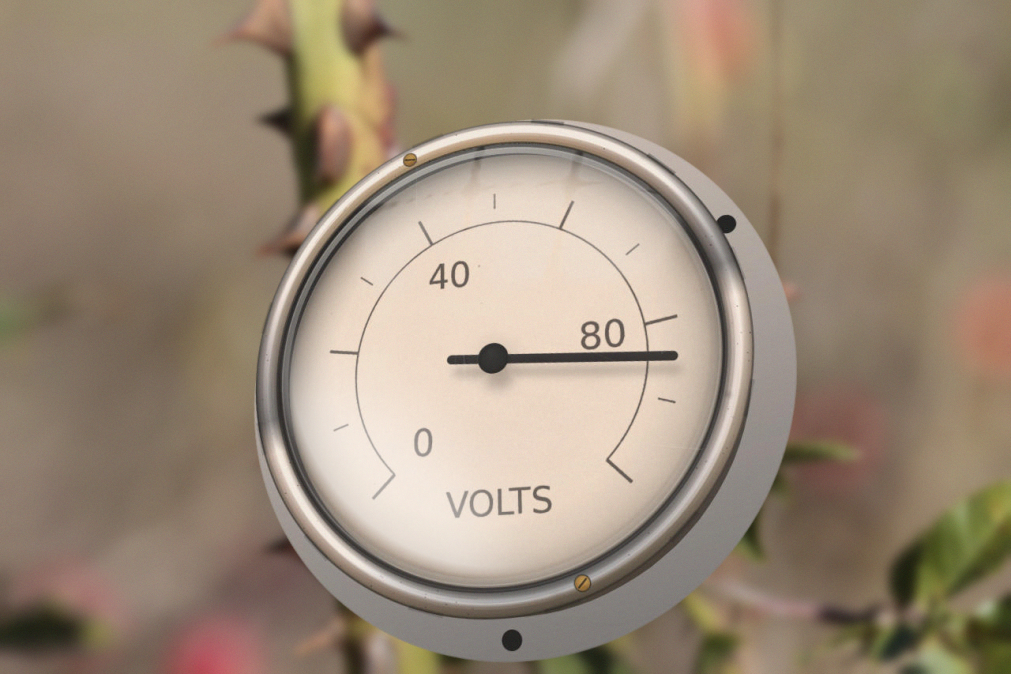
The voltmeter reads 85
